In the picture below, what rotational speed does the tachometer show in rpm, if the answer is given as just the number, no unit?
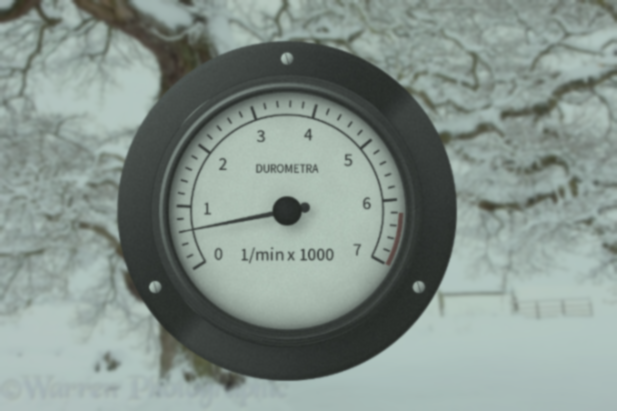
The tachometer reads 600
